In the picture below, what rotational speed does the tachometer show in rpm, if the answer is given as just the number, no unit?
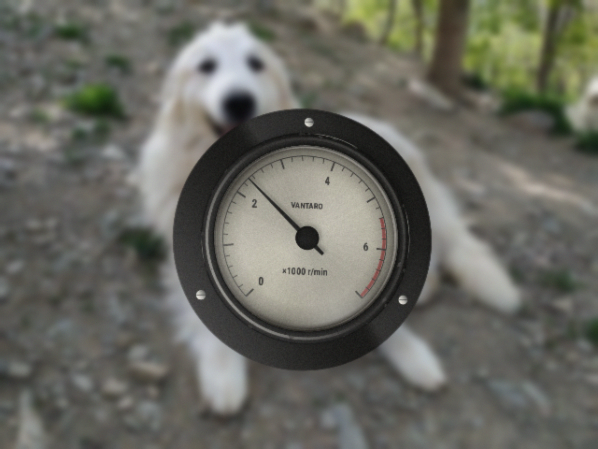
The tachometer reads 2300
